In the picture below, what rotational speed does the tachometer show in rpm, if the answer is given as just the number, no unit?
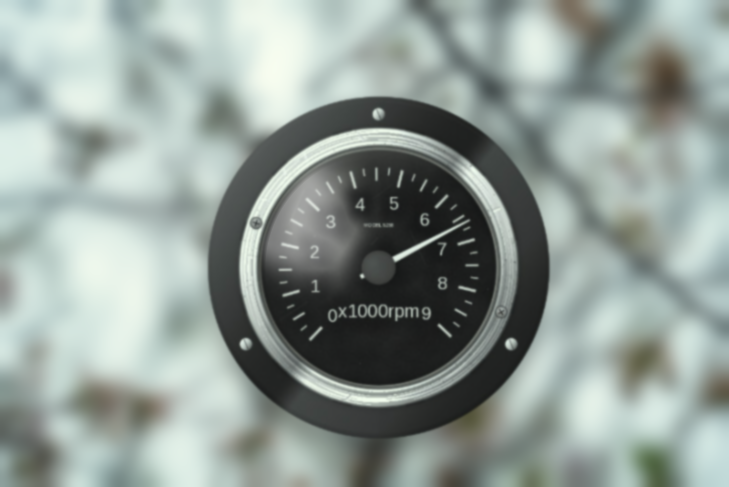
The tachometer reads 6625
